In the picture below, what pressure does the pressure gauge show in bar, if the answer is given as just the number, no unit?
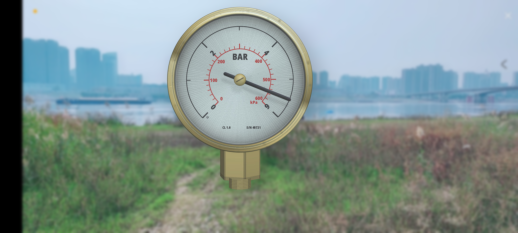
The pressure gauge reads 5.5
